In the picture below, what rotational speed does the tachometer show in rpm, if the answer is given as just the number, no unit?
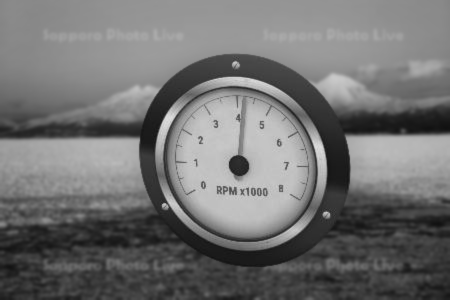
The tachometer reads 4250
